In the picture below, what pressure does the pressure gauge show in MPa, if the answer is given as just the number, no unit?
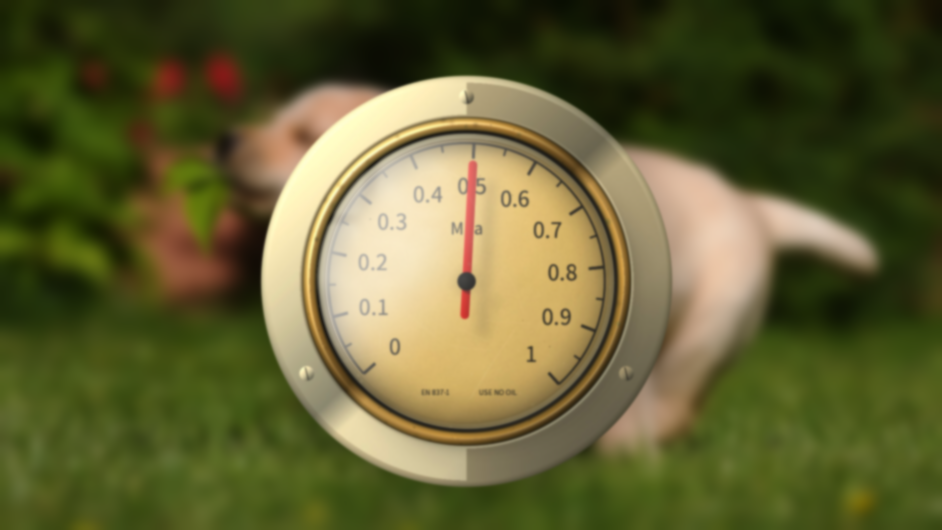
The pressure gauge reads 0.5
